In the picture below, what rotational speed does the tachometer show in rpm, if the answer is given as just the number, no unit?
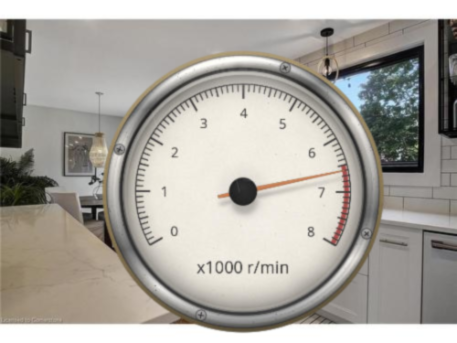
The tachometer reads 6600
